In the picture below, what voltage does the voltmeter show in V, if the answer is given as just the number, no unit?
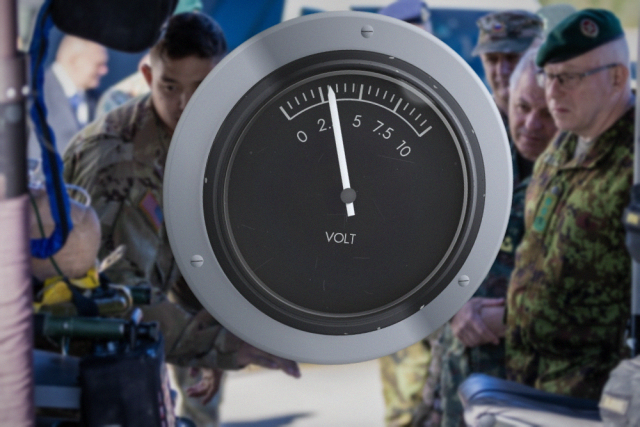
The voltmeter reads 3
